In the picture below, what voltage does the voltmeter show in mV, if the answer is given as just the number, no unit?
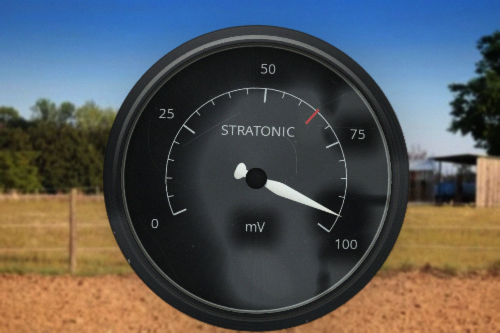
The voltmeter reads 95
